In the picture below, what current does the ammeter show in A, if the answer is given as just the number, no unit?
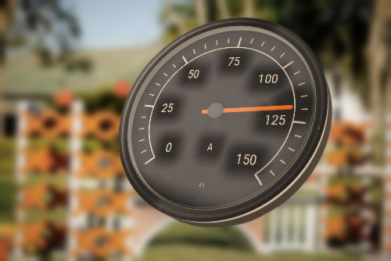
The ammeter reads 120
